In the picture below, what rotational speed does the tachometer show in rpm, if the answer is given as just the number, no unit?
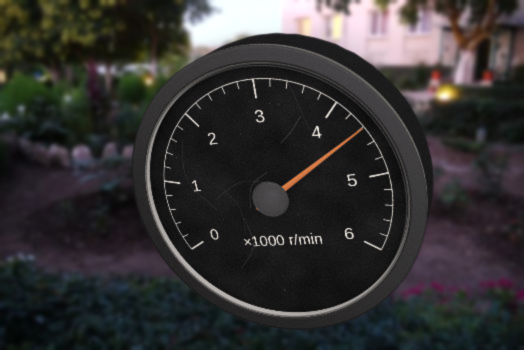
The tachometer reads 4400
